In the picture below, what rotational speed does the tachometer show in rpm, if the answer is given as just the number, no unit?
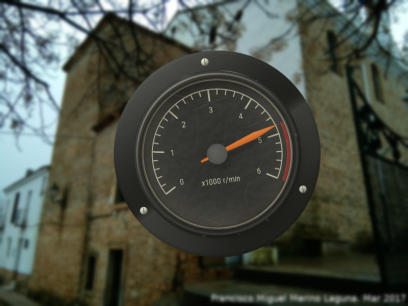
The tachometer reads 4800
